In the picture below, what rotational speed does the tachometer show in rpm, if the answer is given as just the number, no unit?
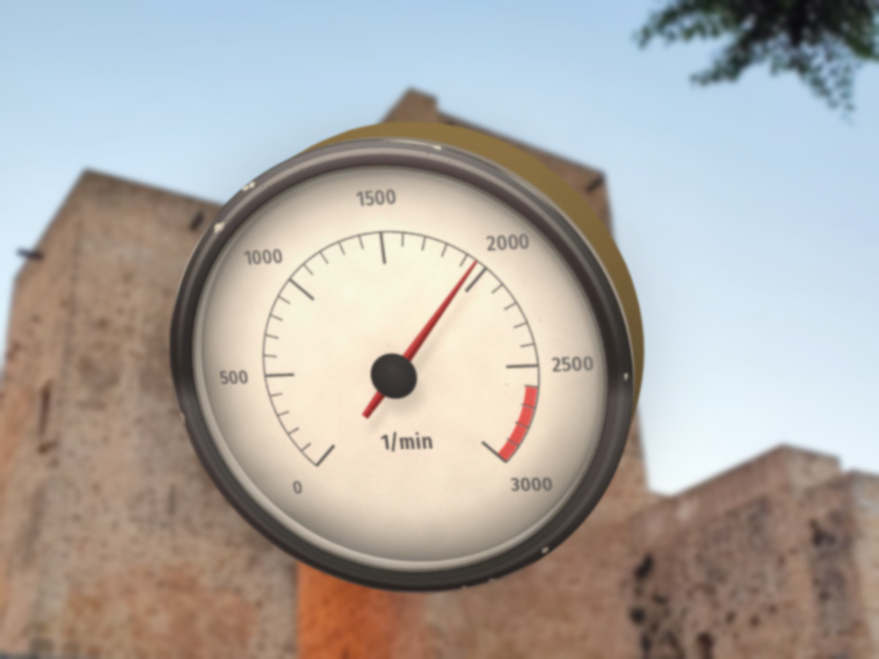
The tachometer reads 1950
